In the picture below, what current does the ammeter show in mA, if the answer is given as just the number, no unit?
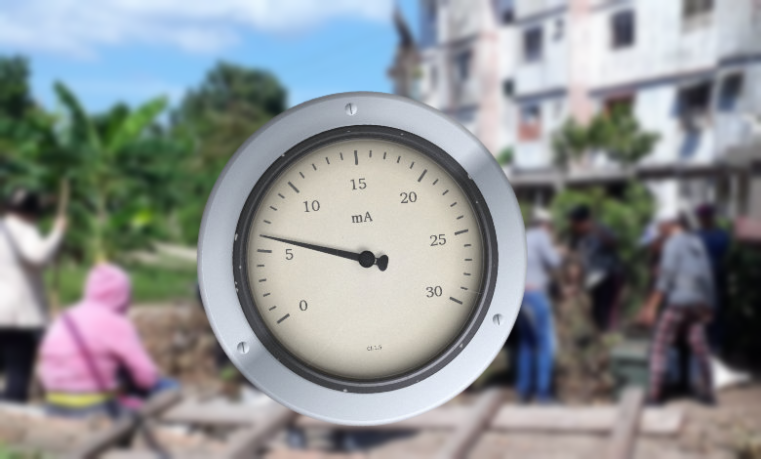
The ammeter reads 6
